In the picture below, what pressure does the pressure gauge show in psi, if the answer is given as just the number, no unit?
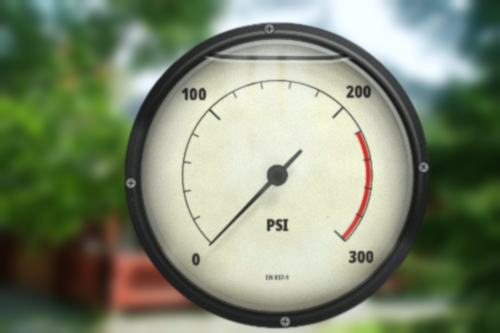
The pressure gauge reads 0
